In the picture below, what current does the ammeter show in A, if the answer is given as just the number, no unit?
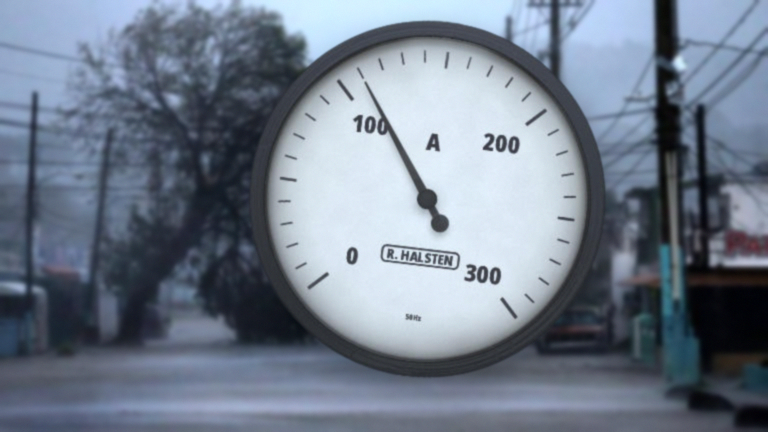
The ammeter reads 110
